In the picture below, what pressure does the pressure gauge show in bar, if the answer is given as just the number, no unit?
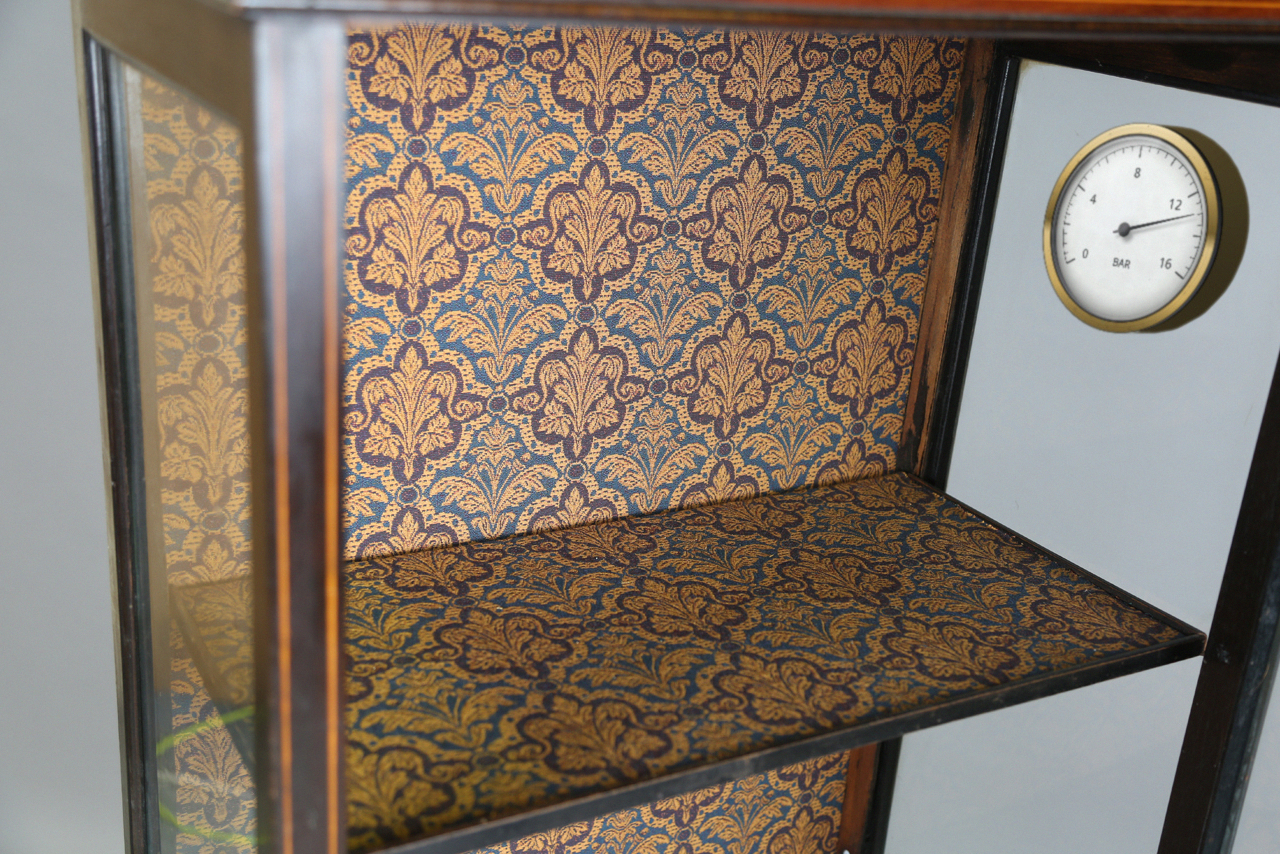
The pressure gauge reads 13
